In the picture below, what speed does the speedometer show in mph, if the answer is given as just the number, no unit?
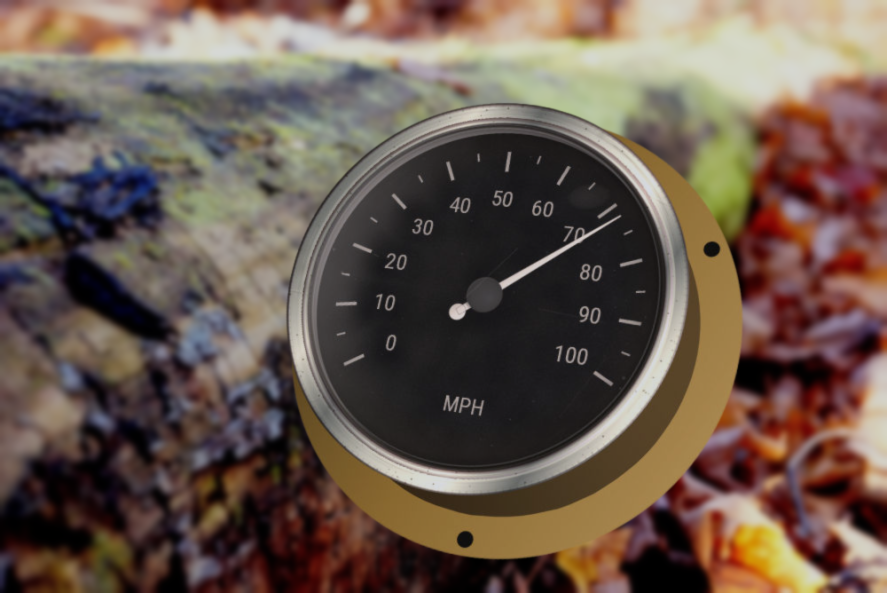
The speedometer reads 72.5
